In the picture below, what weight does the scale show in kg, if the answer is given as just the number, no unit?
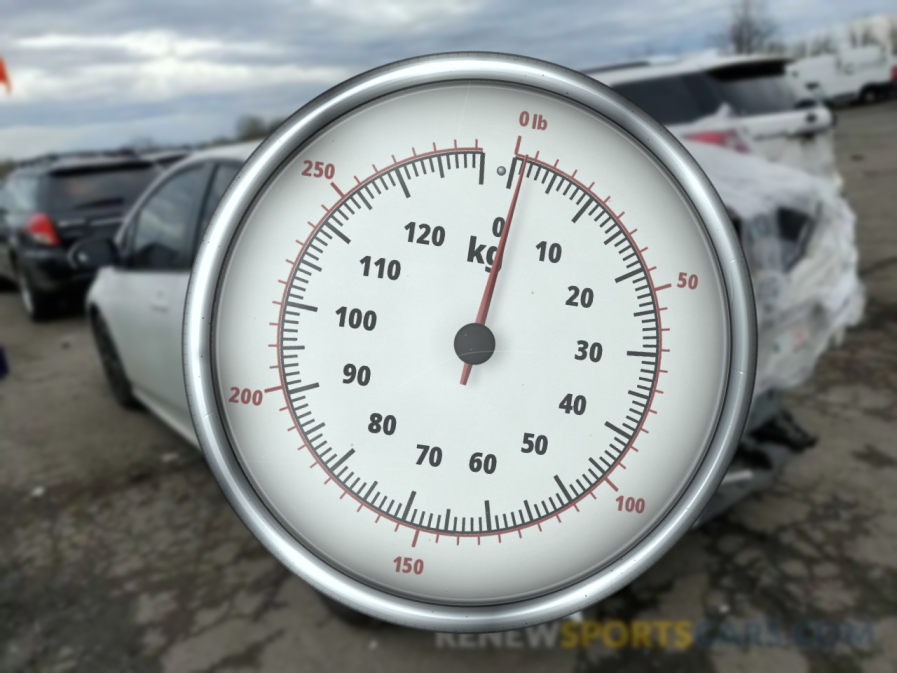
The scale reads 1
